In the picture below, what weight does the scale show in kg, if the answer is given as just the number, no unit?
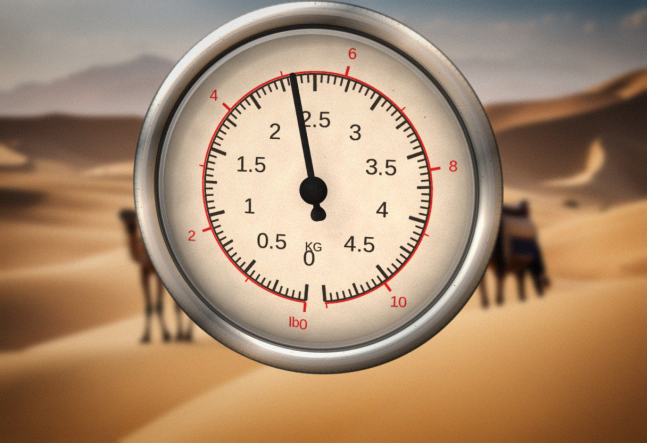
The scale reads 2.35
